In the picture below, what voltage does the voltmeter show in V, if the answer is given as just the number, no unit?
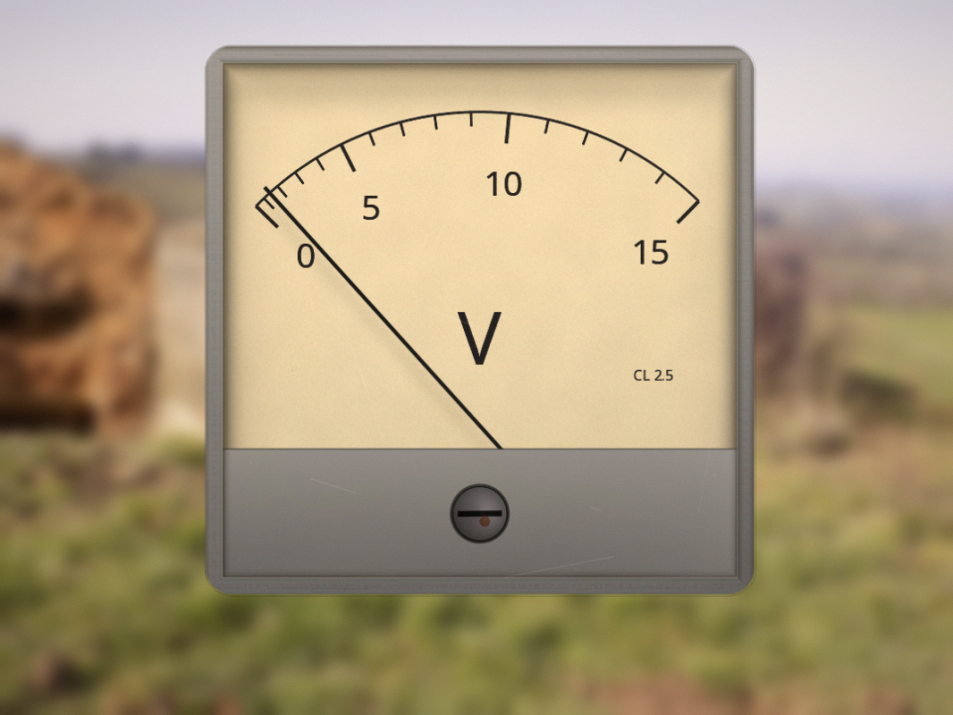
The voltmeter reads 1.5
